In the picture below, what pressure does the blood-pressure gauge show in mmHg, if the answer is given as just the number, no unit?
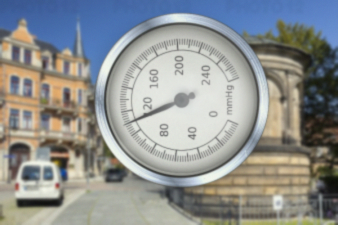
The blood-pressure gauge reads 110
